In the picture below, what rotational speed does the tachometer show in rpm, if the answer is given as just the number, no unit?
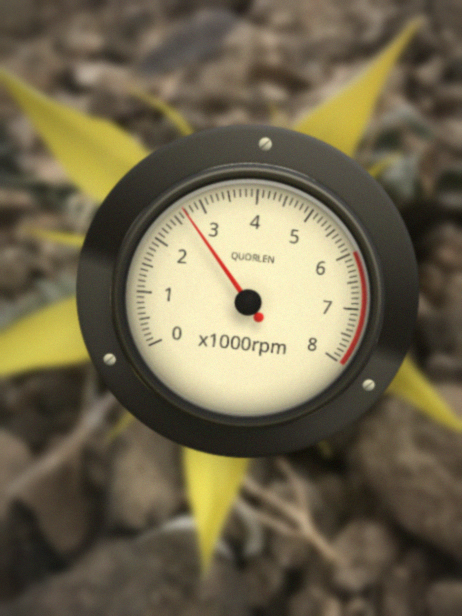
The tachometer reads 2700
